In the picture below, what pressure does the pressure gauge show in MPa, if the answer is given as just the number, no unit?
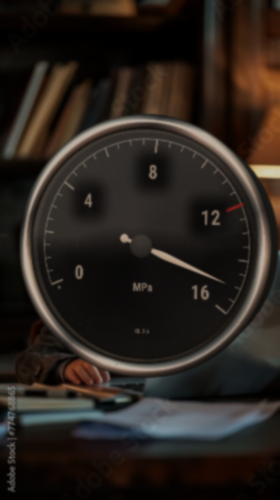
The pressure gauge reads 15
